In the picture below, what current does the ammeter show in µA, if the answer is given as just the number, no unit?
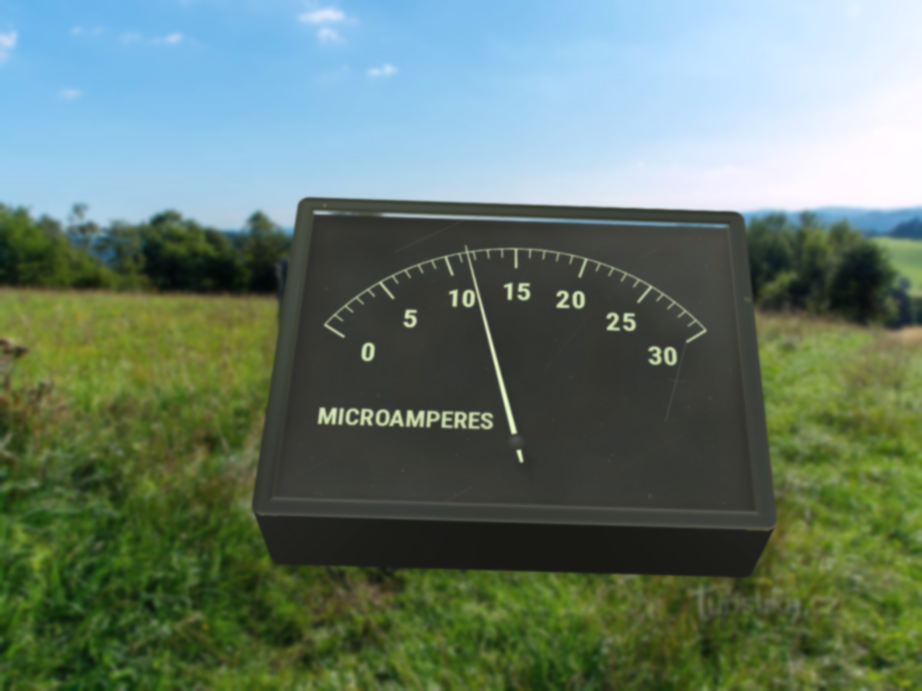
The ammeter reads 11.5
